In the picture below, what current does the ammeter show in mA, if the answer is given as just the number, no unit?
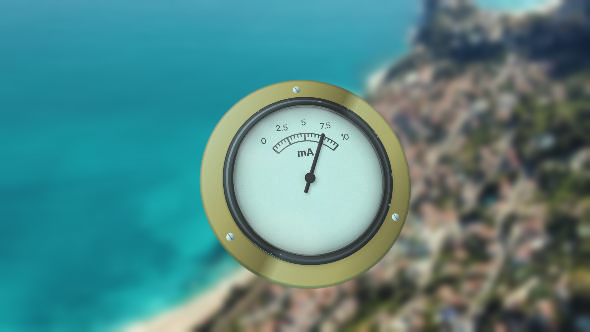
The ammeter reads 7.5
